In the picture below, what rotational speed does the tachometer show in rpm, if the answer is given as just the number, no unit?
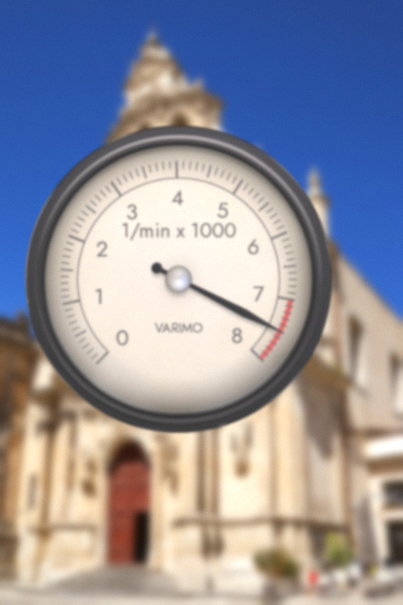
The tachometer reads 7500
